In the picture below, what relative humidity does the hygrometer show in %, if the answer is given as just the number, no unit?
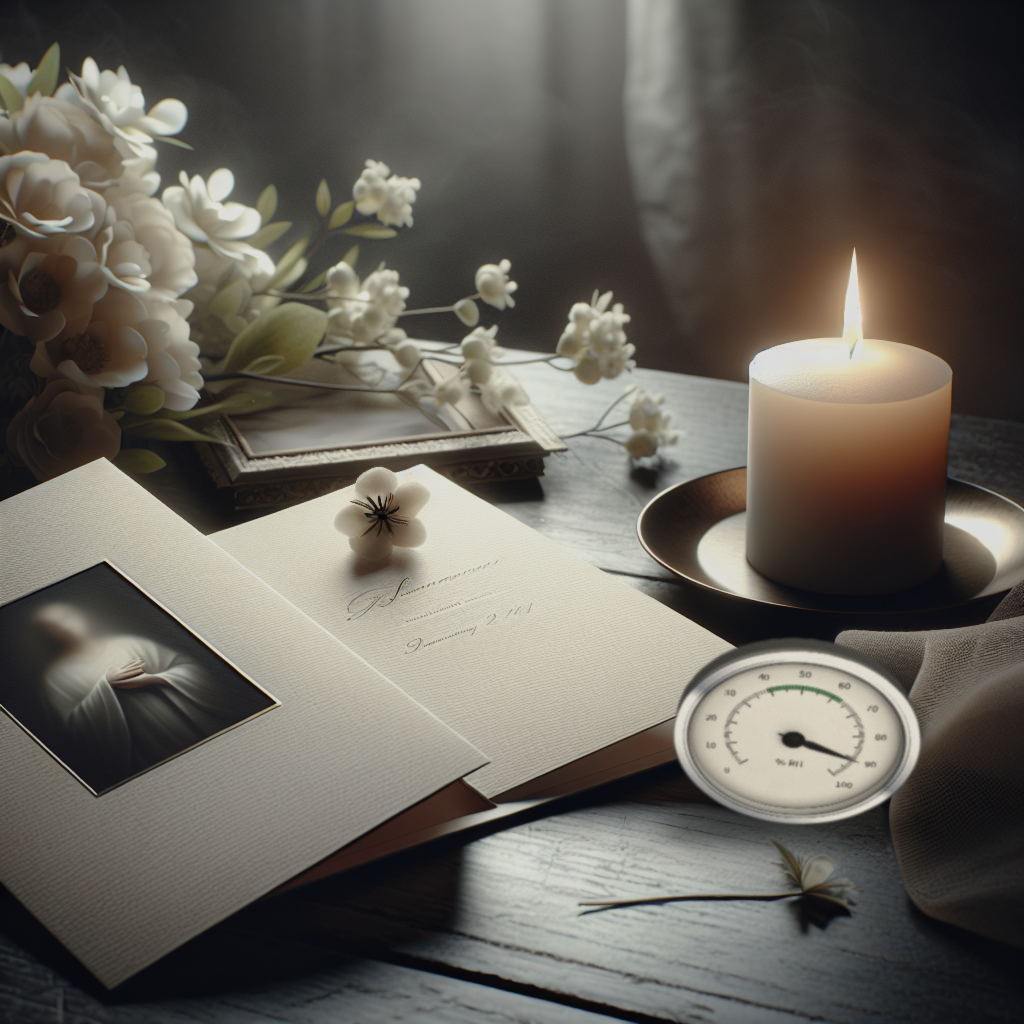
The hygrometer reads 90
